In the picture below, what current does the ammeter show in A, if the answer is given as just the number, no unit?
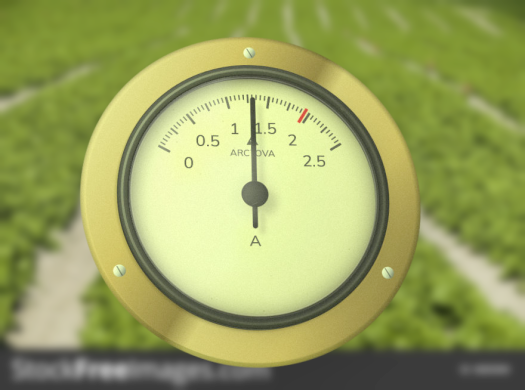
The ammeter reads 1.3
